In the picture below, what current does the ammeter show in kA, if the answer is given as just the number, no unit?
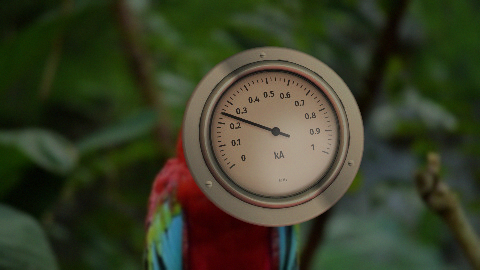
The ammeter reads 0.24
